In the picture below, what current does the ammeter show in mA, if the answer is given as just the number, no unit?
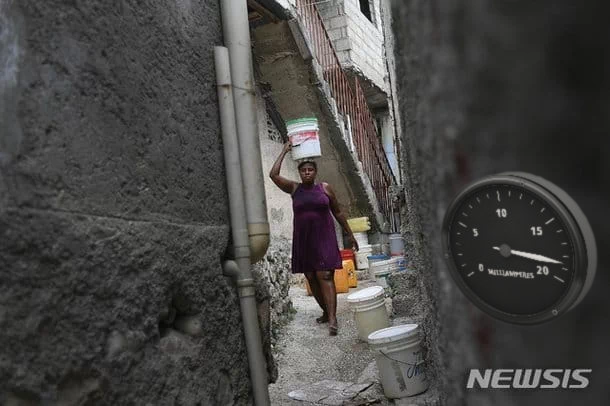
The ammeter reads 18.5
